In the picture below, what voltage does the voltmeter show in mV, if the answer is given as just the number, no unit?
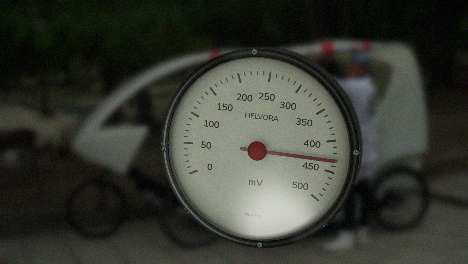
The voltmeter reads 430
